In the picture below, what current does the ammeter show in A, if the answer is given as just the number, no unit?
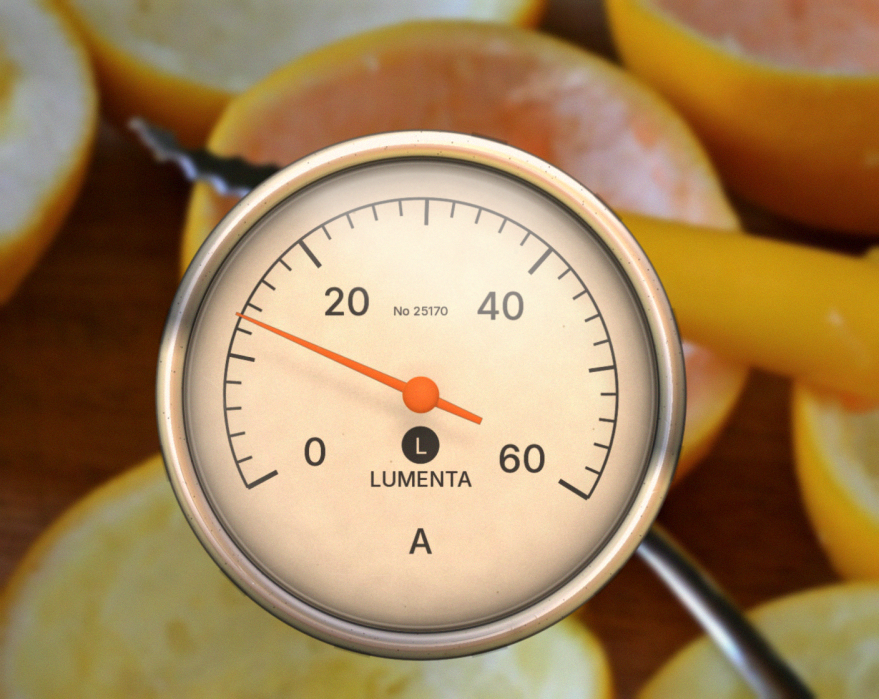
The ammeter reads 13
